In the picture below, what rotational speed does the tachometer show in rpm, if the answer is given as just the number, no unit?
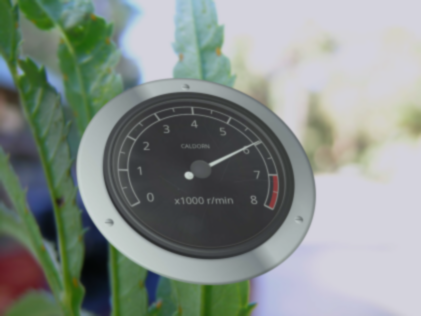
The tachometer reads 6000
